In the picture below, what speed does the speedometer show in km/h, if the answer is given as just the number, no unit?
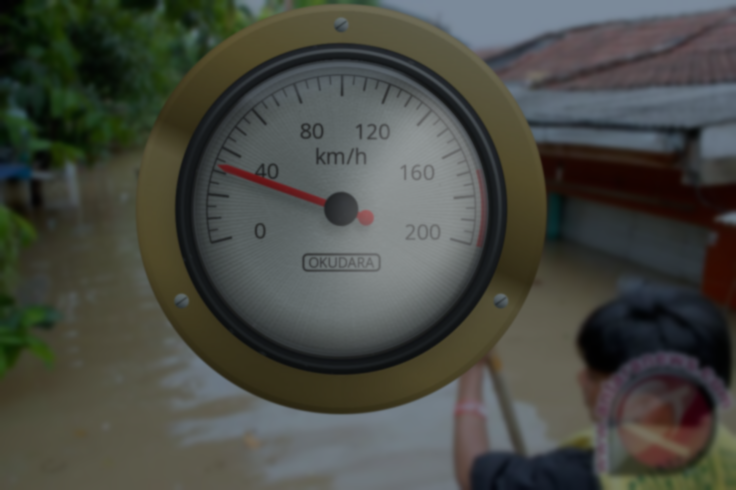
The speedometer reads 32.5
